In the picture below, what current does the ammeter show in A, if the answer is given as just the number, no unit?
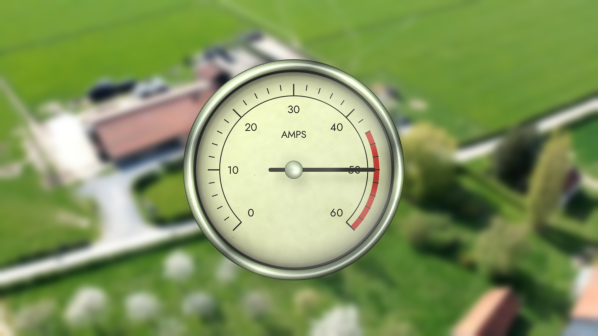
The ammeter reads 50
